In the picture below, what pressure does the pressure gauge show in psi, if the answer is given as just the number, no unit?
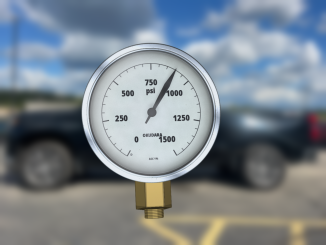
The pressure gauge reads 900
